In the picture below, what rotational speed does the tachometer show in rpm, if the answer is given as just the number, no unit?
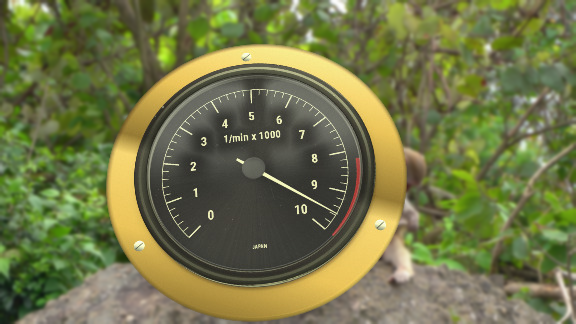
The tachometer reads 9600
